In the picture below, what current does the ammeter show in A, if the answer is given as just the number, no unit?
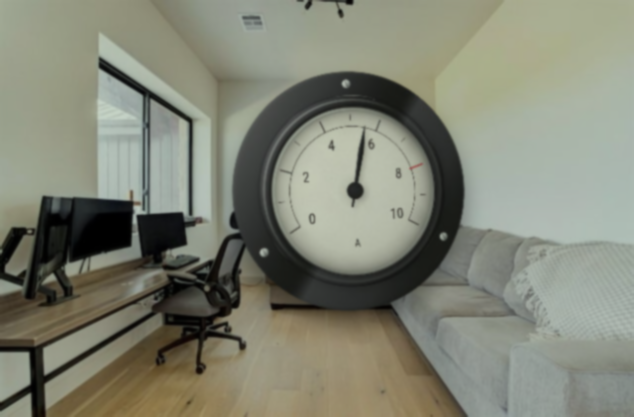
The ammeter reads 5.5
